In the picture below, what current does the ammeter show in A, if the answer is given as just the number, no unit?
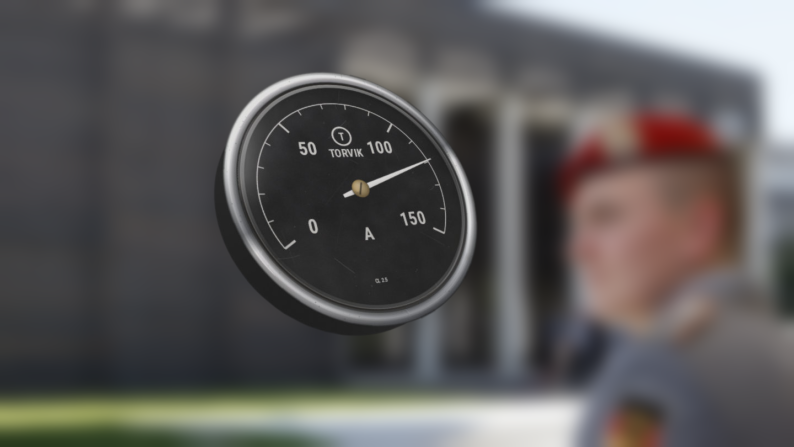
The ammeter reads 120
